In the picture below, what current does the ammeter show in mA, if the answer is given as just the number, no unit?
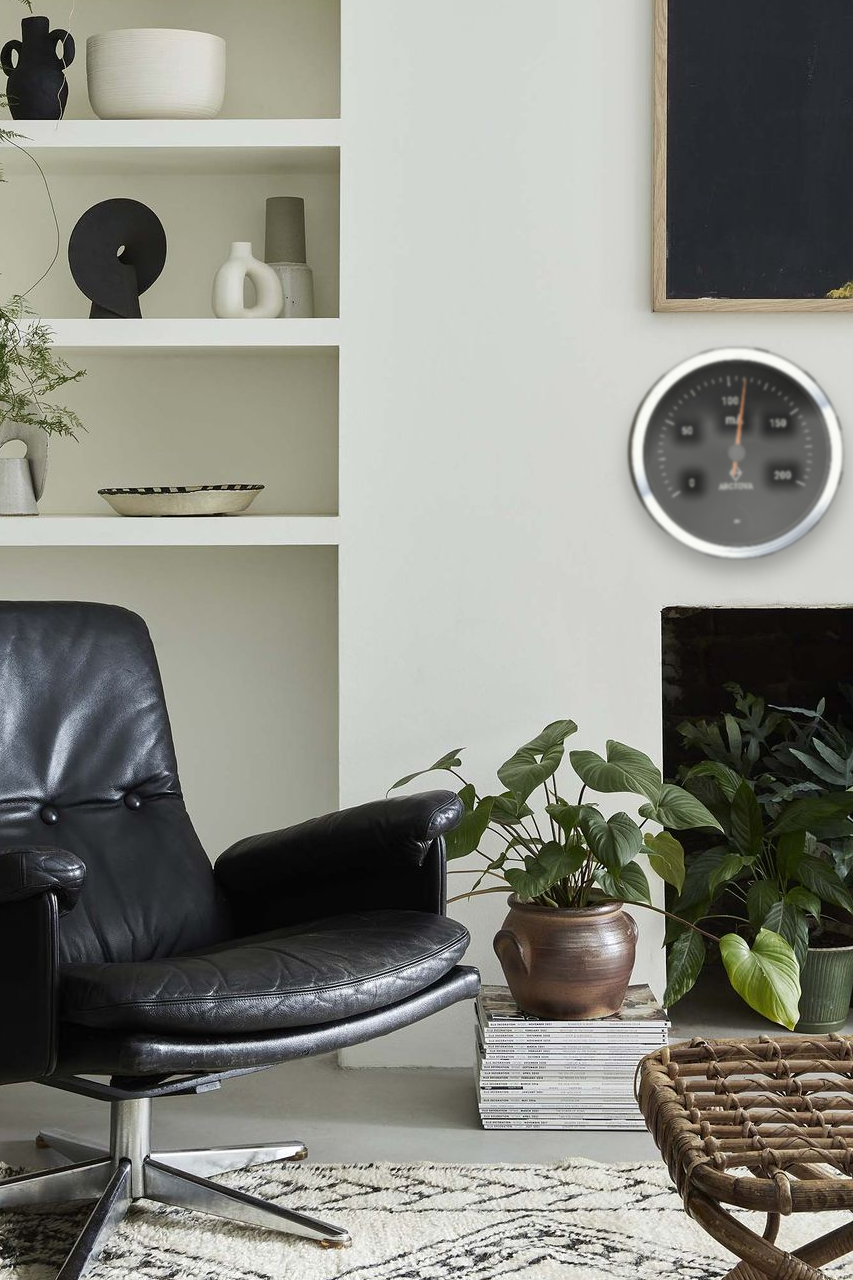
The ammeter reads 110
